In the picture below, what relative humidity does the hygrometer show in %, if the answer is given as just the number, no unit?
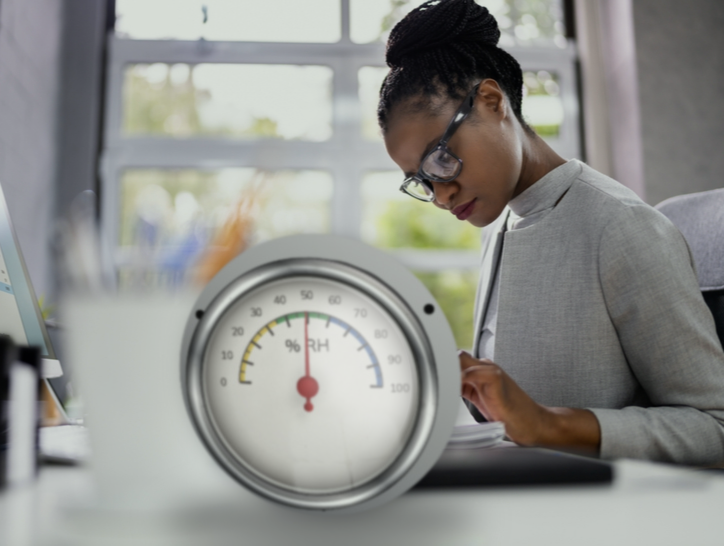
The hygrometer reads 50
